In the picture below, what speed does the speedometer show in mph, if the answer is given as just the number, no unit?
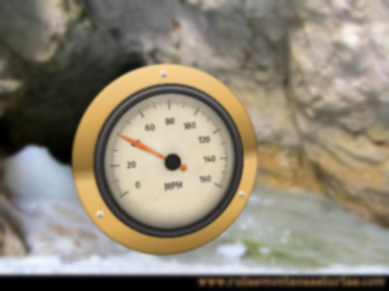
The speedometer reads 40
